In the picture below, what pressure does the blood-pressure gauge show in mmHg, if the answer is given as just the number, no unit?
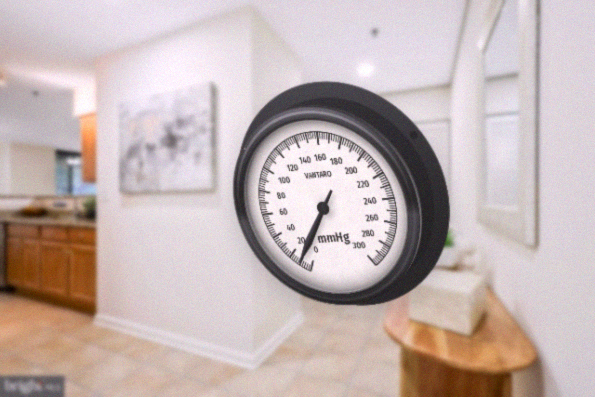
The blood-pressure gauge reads 10
